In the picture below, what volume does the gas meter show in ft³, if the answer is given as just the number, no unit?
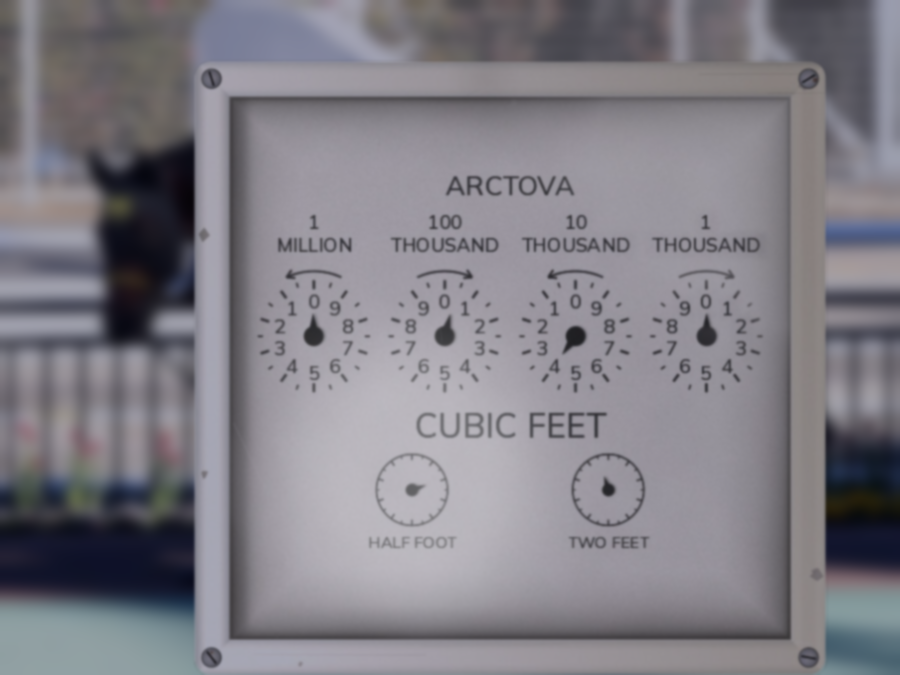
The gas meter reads 4000
